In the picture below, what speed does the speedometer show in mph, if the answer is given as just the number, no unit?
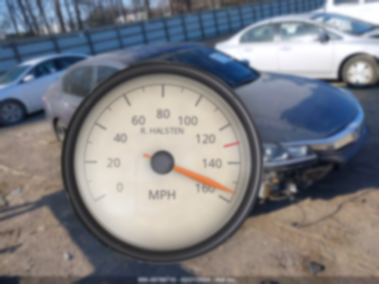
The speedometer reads 155
